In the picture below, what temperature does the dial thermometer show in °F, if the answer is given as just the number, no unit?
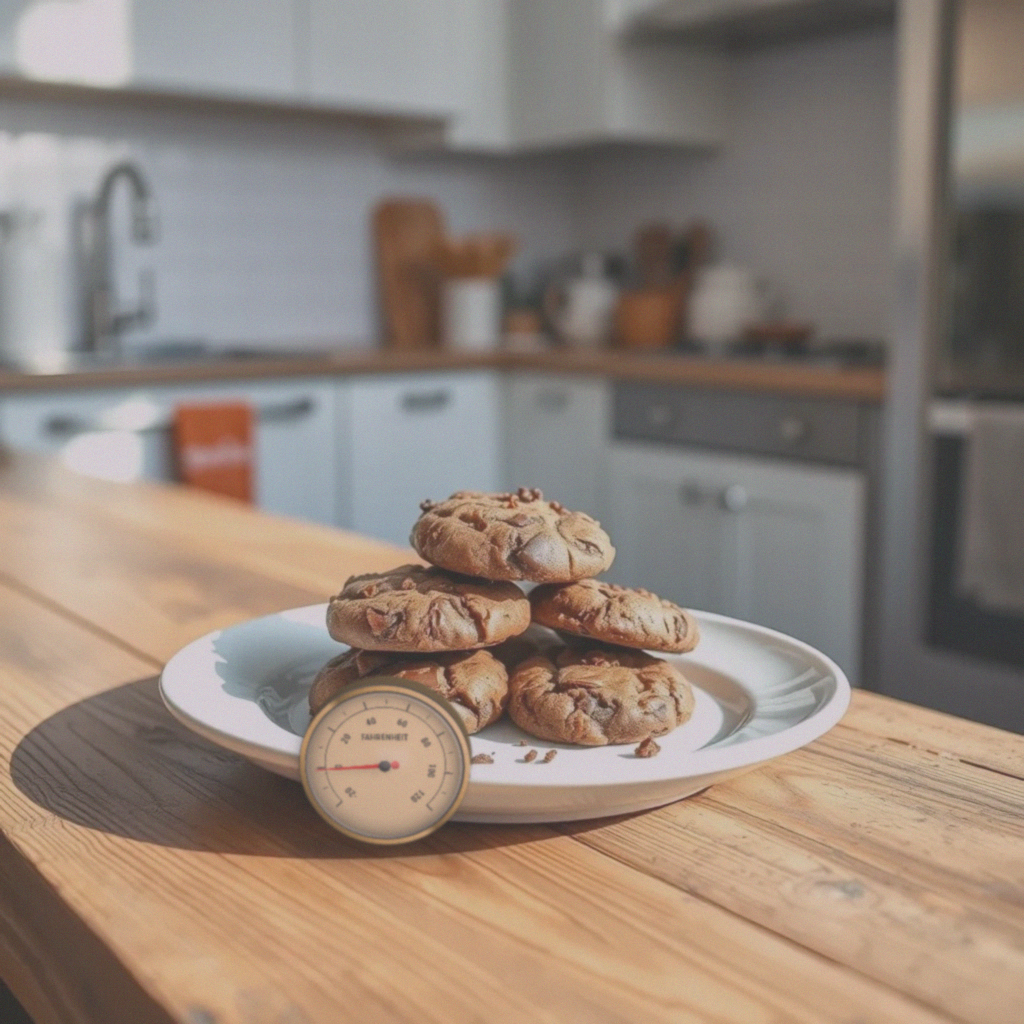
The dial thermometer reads 0
